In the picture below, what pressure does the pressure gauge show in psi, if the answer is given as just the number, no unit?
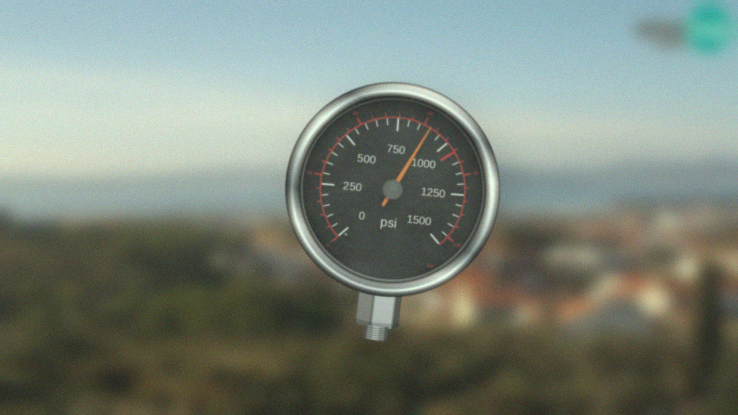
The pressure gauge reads 900
